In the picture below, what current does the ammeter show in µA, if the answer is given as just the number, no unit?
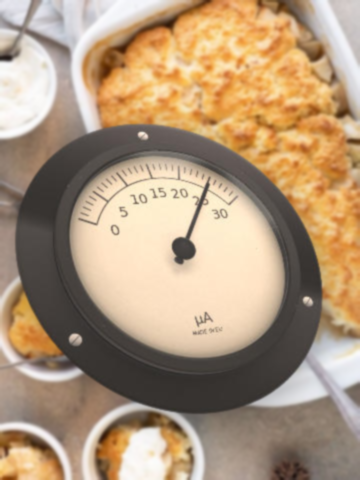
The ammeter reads 25
